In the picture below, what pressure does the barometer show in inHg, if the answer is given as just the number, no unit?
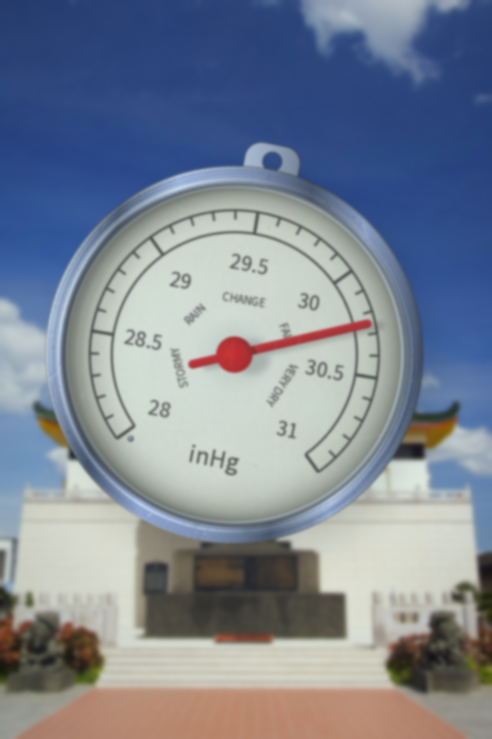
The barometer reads 30.25
